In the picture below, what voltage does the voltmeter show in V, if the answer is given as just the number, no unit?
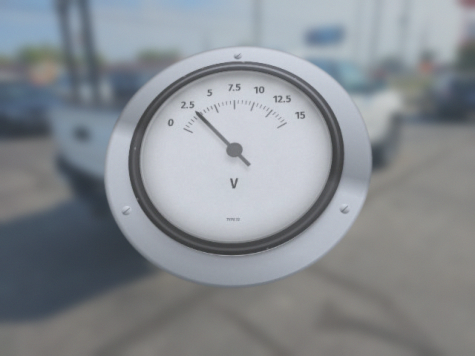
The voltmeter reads 2.5
